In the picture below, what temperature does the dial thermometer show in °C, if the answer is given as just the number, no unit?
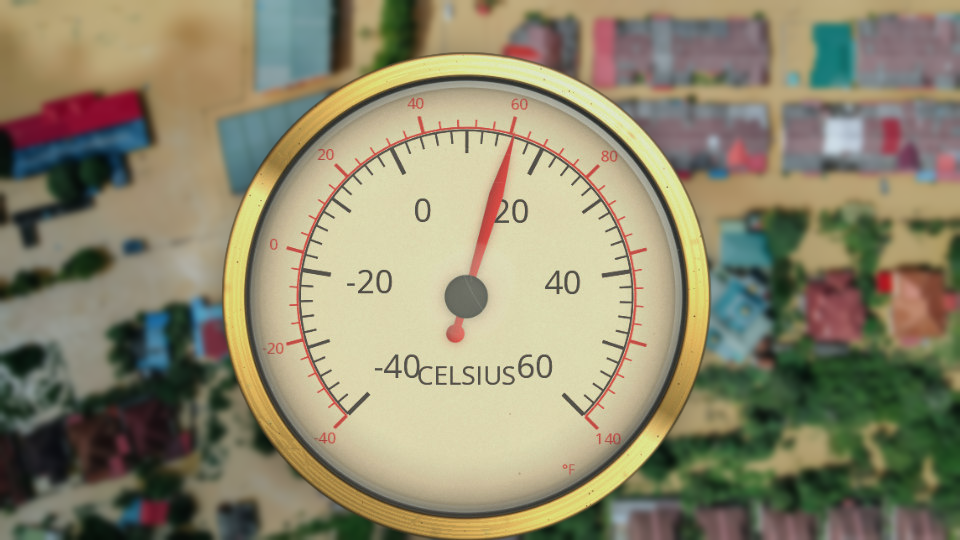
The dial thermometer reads 16
